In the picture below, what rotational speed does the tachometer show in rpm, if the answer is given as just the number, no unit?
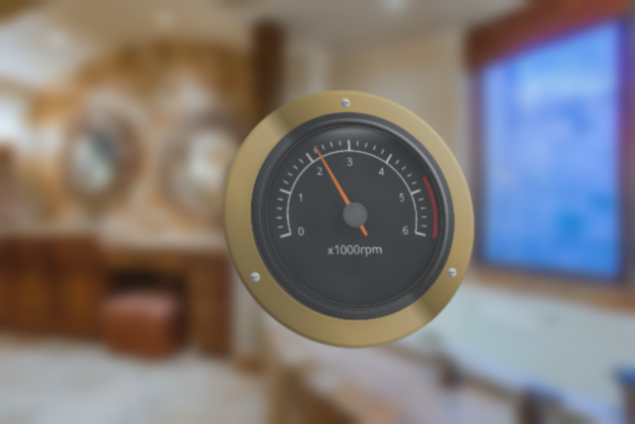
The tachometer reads 2200
